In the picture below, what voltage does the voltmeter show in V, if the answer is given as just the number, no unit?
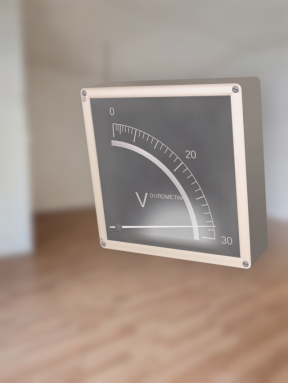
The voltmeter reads 28.5
